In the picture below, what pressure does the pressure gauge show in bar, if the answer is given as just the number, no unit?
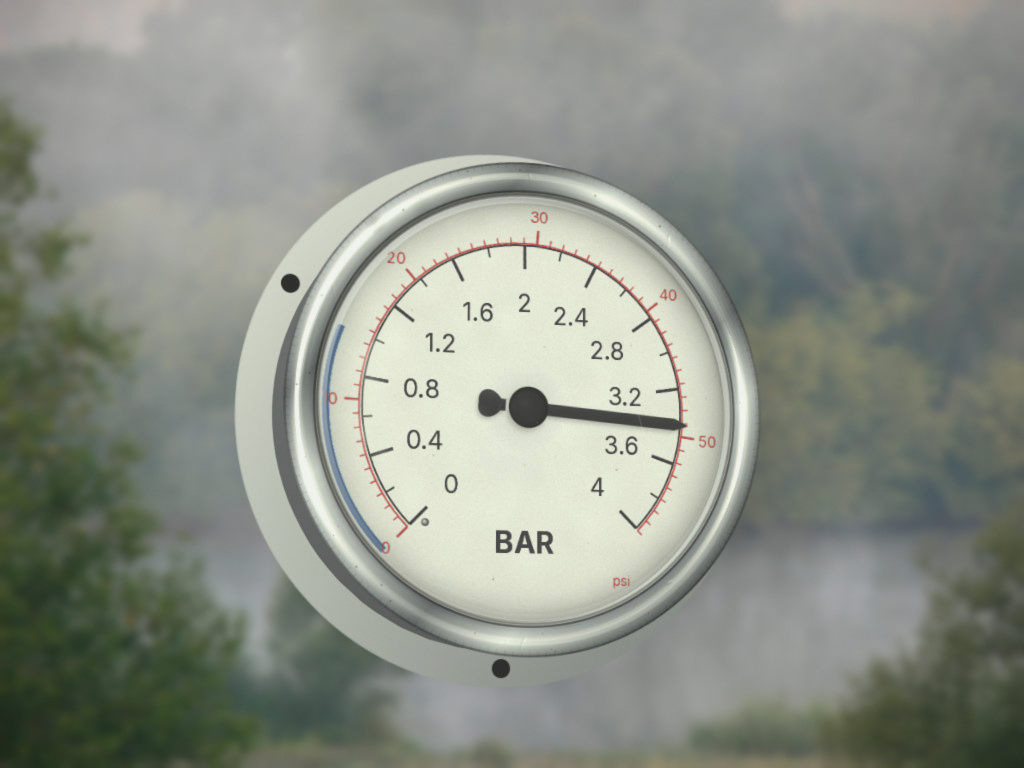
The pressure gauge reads 3.4
